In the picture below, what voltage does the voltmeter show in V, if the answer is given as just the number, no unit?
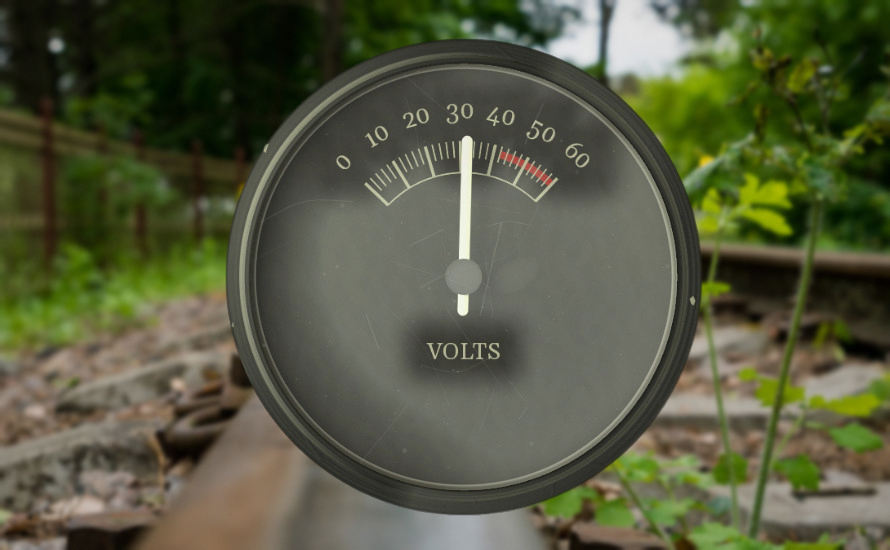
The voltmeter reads 32
